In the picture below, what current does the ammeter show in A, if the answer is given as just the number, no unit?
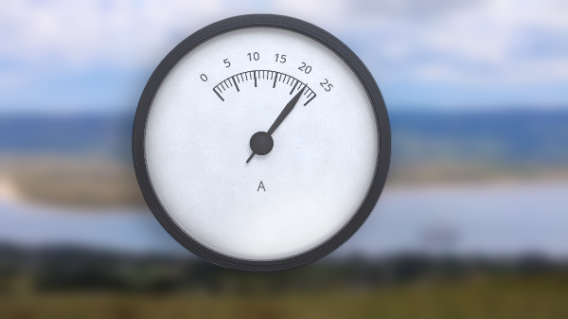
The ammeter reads 22
